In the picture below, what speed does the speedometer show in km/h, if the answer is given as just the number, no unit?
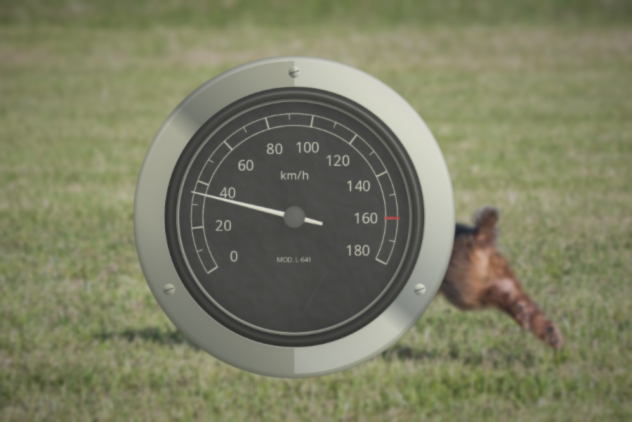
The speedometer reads 35
